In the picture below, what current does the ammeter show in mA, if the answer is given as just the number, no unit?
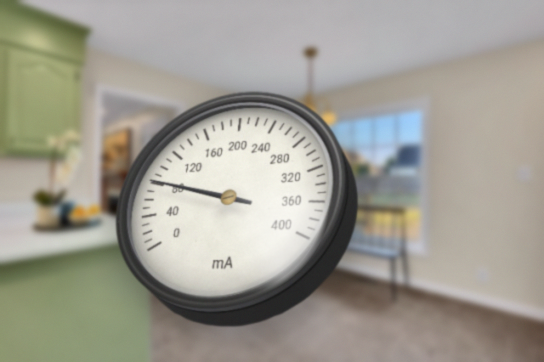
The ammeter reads 80
